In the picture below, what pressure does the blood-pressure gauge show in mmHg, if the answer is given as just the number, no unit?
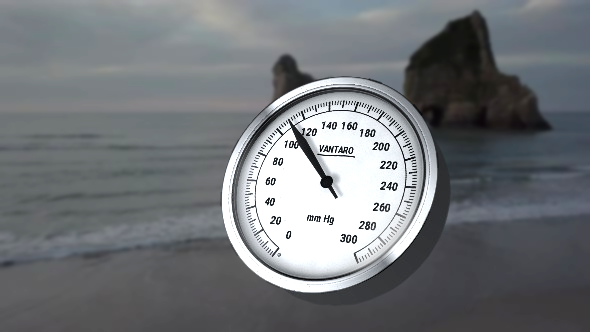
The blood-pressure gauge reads 110
